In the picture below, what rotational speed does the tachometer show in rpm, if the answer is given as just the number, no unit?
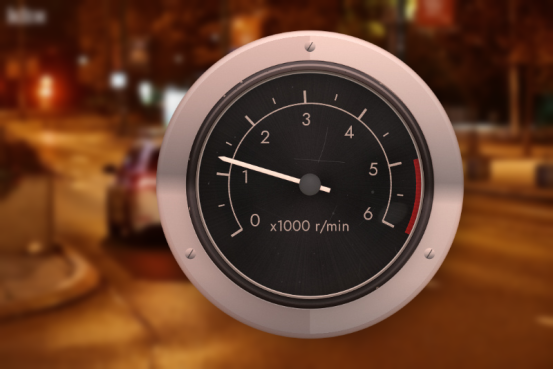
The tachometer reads 1250
